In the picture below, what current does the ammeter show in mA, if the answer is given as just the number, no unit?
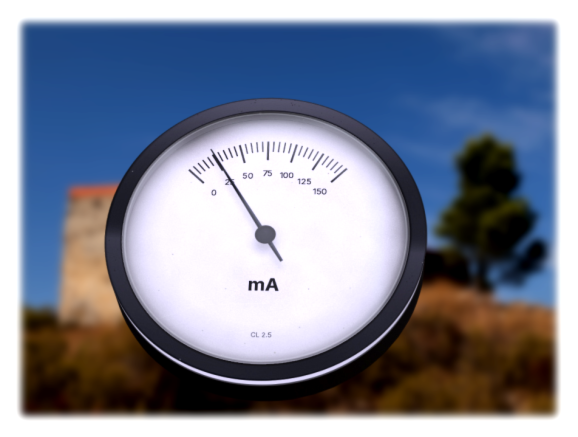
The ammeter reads 25
